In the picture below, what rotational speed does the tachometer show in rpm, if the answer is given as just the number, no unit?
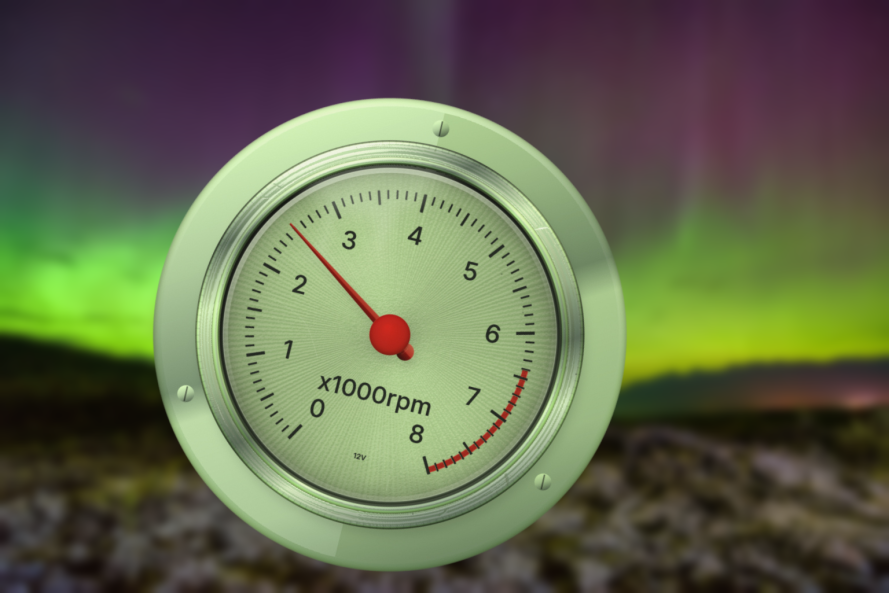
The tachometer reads 2500
